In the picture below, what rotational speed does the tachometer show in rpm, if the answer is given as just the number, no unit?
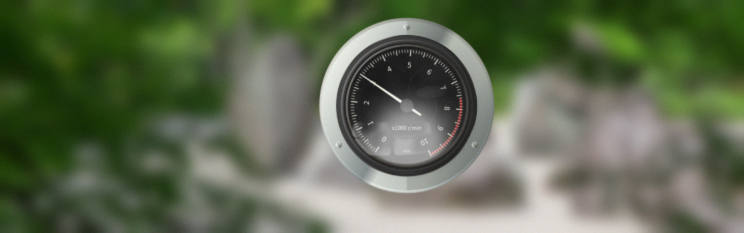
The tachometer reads 3000
